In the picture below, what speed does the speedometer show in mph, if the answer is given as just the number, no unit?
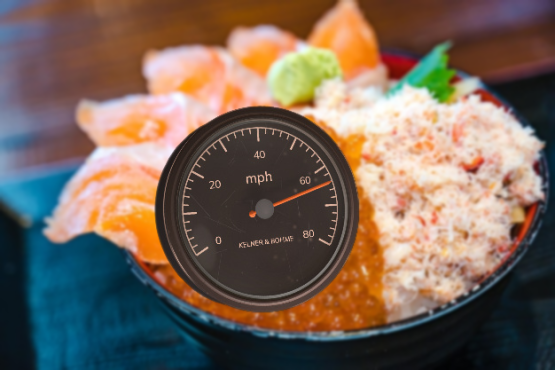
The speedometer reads 64
